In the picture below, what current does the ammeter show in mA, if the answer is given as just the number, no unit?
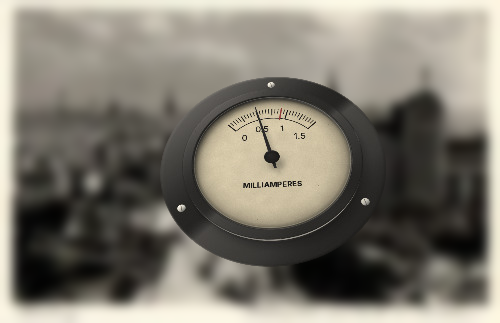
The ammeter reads 0.5
